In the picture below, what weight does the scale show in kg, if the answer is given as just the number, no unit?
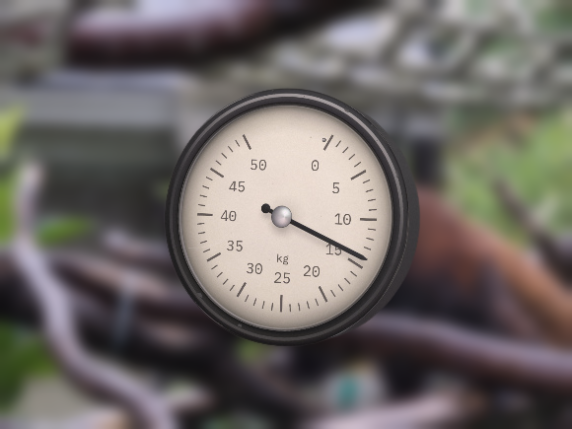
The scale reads 14
